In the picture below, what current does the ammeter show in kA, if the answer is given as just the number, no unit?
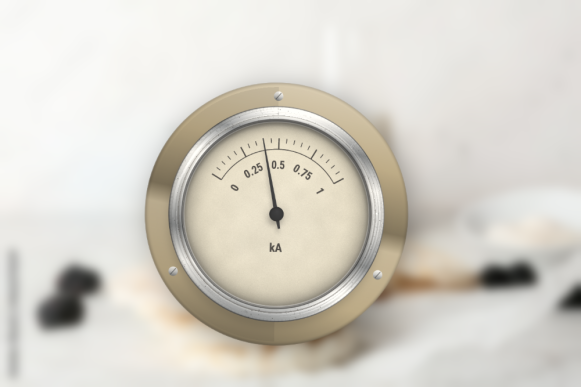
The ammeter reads 0.4
